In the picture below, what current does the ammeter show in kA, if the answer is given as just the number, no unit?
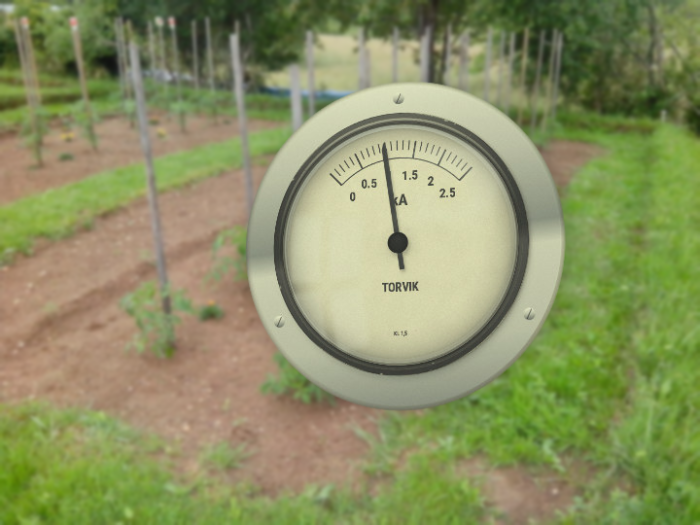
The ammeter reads 1
